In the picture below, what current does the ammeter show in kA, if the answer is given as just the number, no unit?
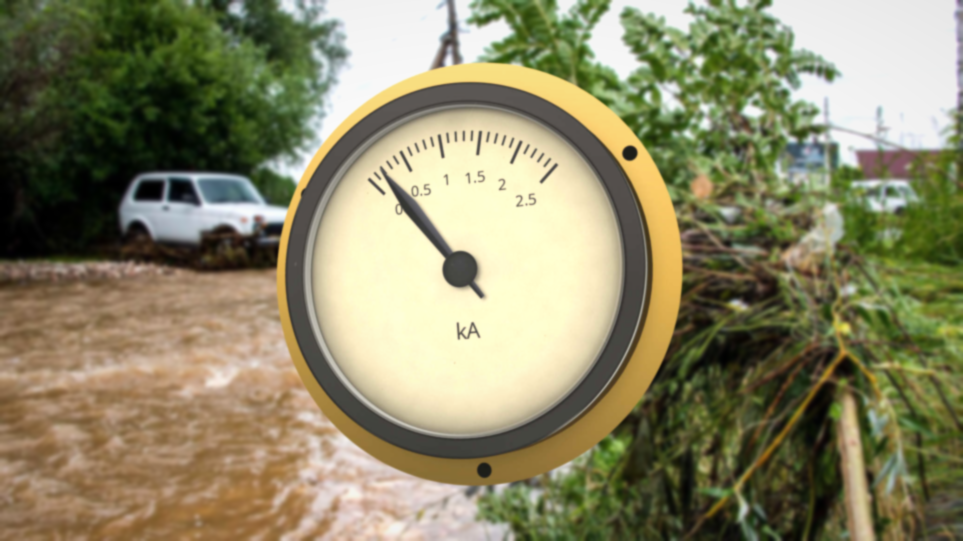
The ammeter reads 0.2
